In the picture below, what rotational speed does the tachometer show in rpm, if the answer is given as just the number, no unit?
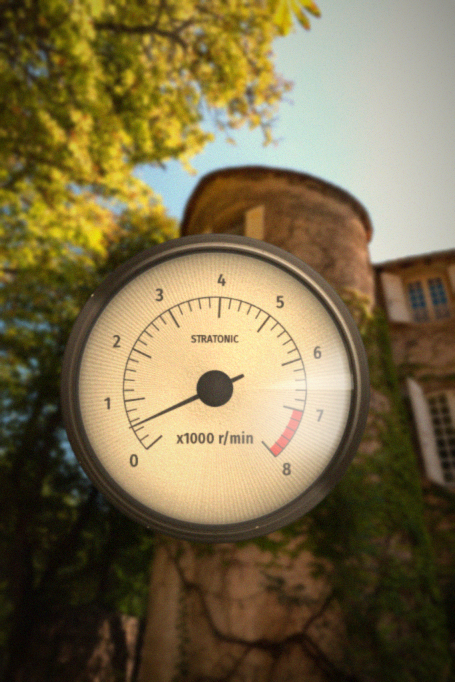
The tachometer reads 500
